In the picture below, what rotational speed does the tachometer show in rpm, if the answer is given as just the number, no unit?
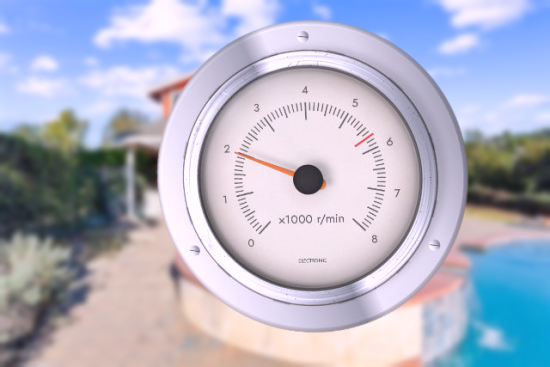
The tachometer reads 2000
